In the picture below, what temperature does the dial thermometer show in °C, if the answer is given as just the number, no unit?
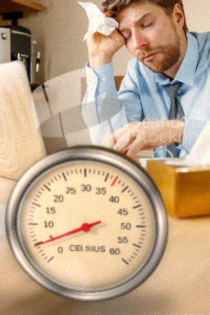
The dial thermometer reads 5
